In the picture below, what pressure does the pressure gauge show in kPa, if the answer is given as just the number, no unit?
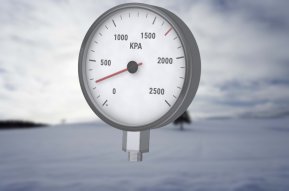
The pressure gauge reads 250
